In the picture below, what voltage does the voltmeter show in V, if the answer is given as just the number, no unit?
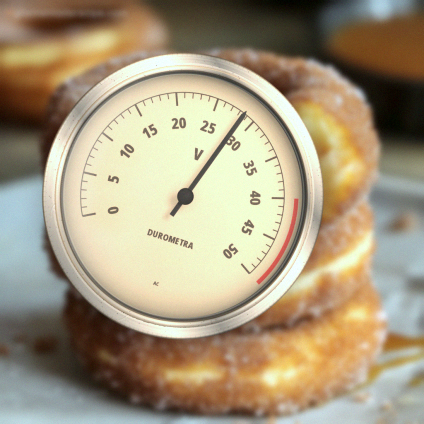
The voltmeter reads 28.5
